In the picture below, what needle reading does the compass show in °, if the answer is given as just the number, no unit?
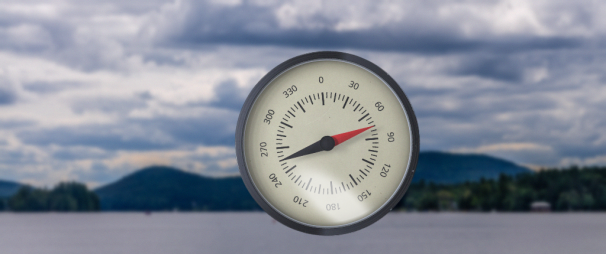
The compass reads 75
